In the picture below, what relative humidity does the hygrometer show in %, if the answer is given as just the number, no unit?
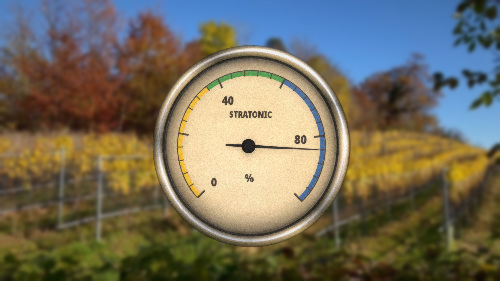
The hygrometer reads 84
